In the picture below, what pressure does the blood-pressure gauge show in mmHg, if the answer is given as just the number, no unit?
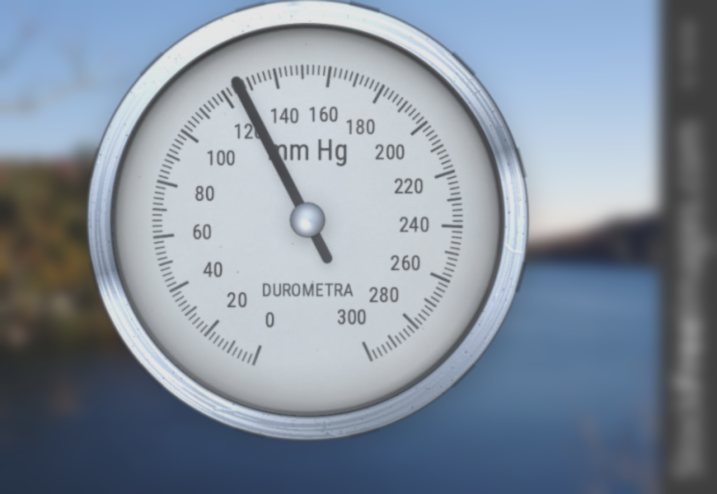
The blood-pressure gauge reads 126
